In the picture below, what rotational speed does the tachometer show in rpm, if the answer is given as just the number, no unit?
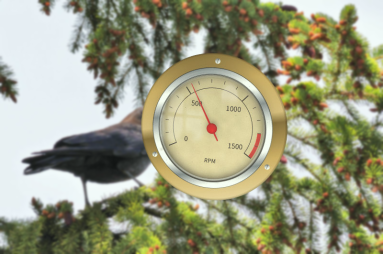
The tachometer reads 550
